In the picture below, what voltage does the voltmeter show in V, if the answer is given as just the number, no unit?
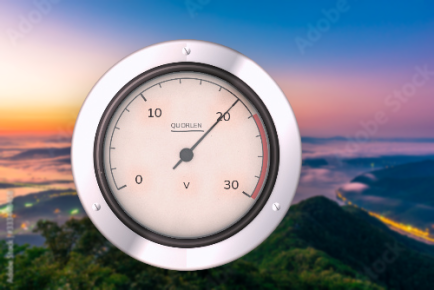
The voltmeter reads 20
